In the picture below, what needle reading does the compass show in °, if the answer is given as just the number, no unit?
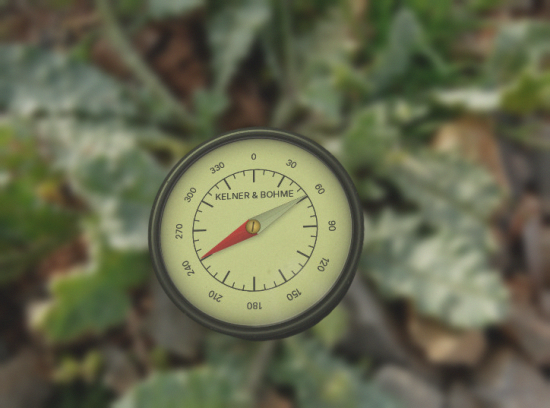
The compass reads 240
